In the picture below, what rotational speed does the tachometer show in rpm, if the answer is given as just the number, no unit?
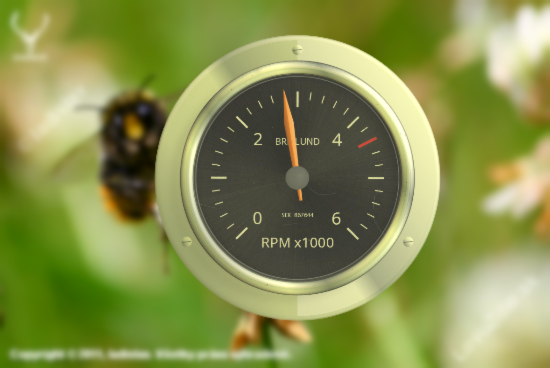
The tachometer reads 2800
